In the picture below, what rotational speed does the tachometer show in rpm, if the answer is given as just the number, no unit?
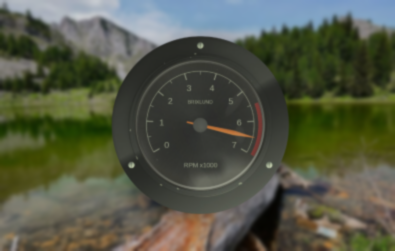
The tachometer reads 6500
